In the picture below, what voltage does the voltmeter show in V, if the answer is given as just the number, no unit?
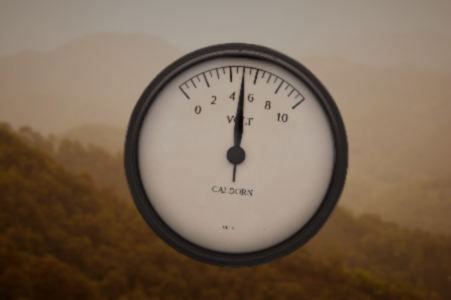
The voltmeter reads 5
